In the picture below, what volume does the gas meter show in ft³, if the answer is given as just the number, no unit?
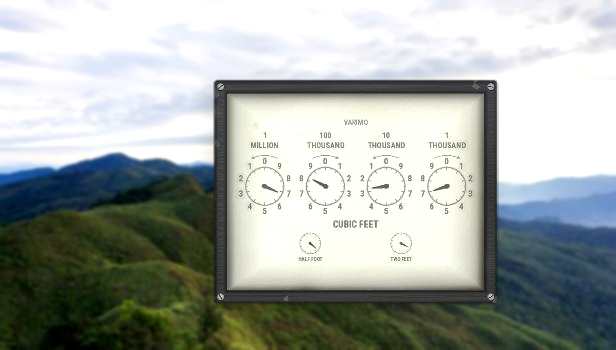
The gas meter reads 682700
